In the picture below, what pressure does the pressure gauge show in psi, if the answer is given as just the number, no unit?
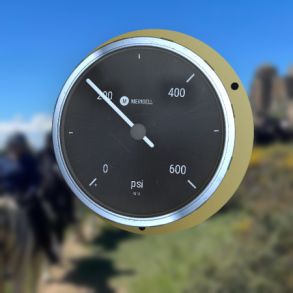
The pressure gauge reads 200
